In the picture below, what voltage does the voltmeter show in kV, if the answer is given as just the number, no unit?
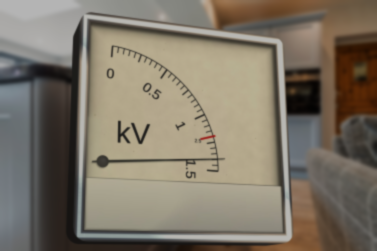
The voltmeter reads 1.4
